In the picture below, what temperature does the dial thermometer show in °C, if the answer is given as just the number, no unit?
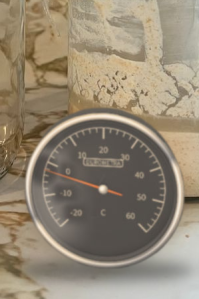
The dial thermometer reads -2
